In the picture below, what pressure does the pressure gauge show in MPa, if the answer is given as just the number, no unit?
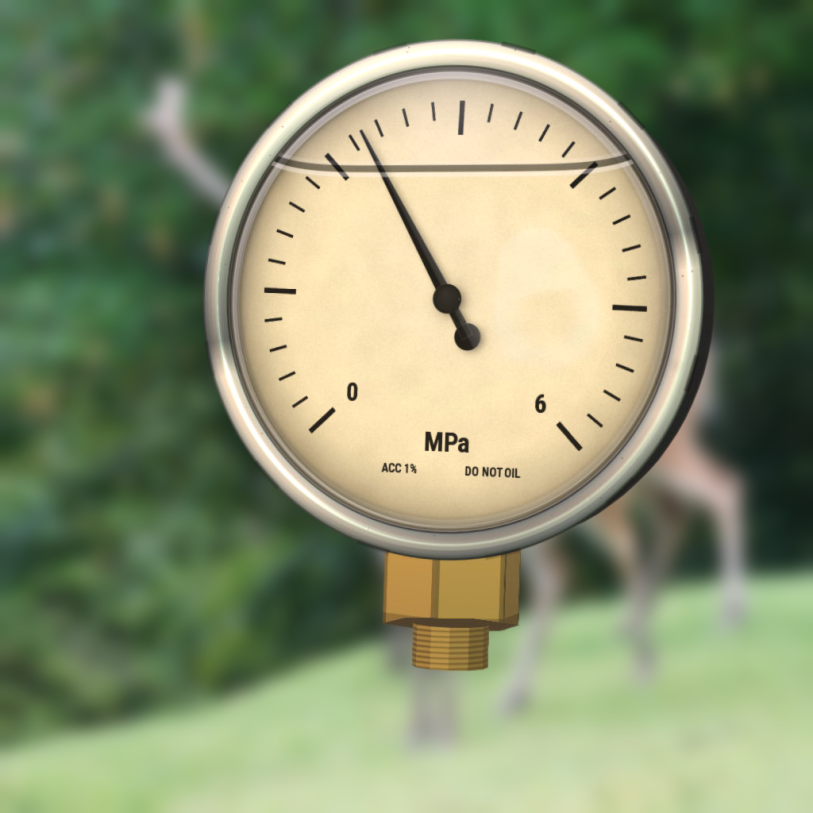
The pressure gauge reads 2.3
